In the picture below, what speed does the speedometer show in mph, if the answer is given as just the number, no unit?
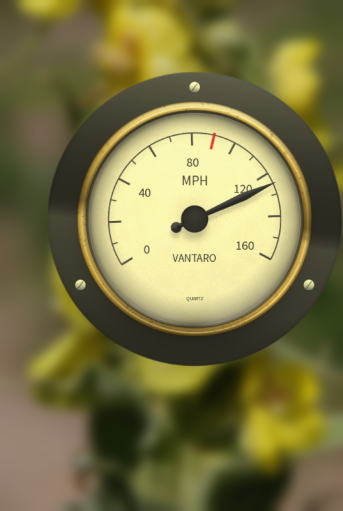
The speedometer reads 125
